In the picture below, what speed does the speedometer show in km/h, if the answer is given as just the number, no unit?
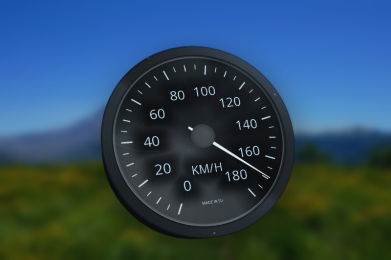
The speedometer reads 170
